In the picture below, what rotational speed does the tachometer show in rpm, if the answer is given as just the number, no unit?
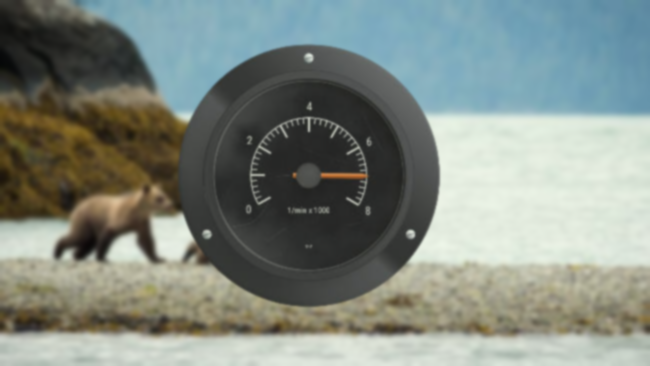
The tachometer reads 7000
